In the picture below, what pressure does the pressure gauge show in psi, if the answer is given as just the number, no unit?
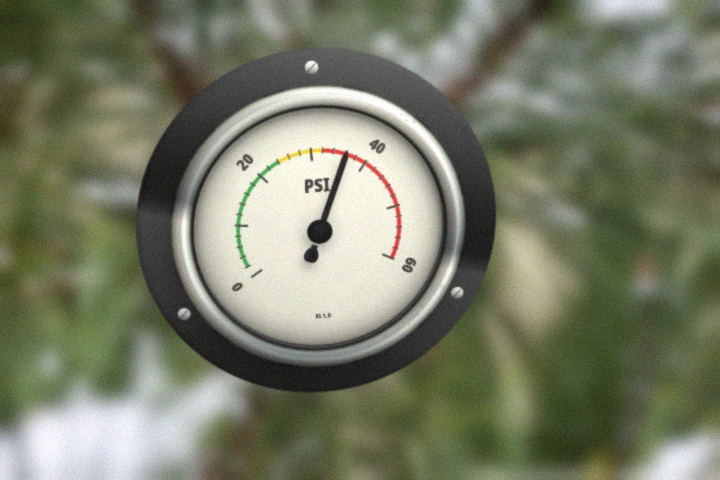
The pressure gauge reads 36
